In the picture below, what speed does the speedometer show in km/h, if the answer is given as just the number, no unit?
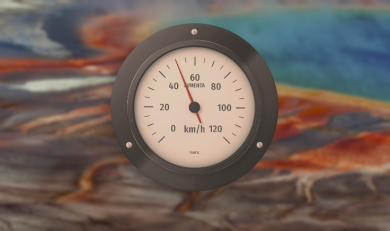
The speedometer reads 50
